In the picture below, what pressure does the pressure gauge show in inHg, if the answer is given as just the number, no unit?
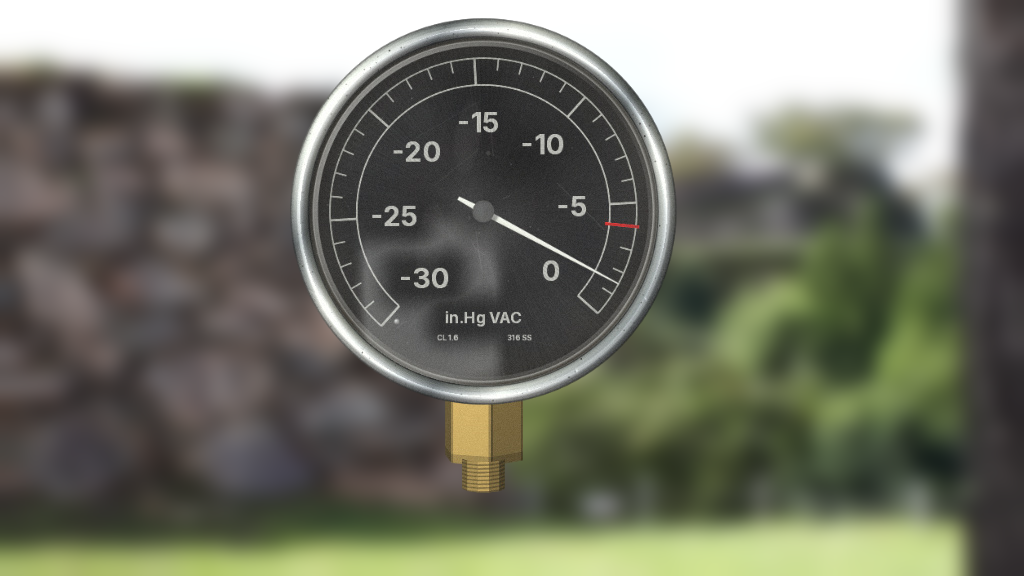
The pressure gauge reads -1.5
